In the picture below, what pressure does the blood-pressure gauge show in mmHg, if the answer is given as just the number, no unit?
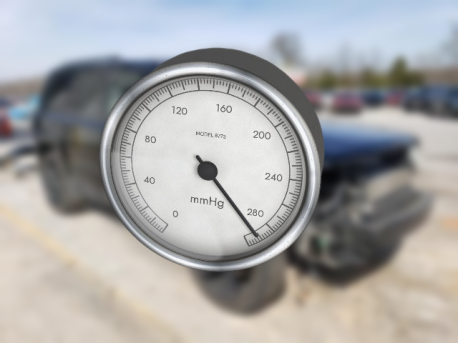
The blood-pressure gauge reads 290
